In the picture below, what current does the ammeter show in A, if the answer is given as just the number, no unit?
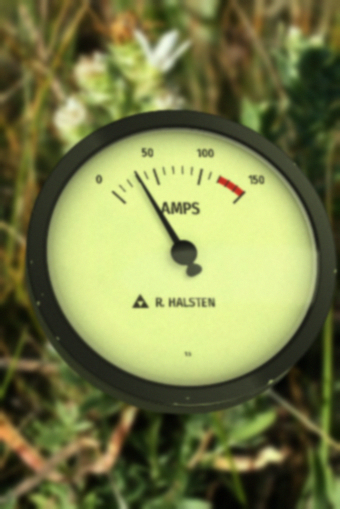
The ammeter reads 30
